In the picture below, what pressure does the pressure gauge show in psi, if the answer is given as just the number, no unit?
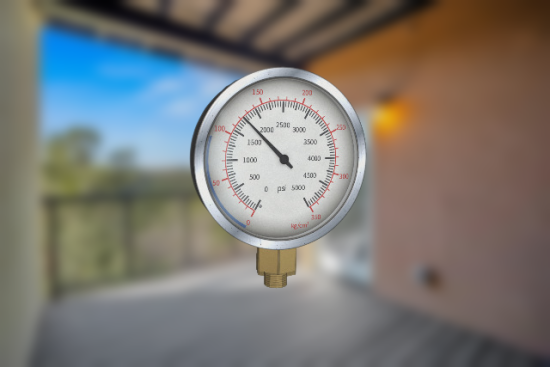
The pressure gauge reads 1750
